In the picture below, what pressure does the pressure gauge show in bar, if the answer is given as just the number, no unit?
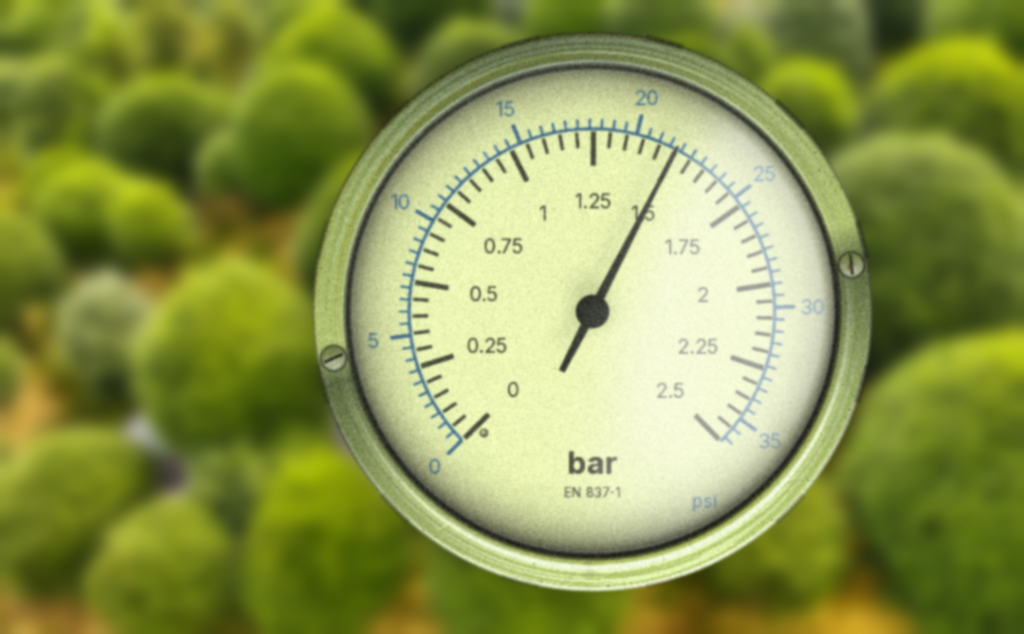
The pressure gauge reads 1.5
